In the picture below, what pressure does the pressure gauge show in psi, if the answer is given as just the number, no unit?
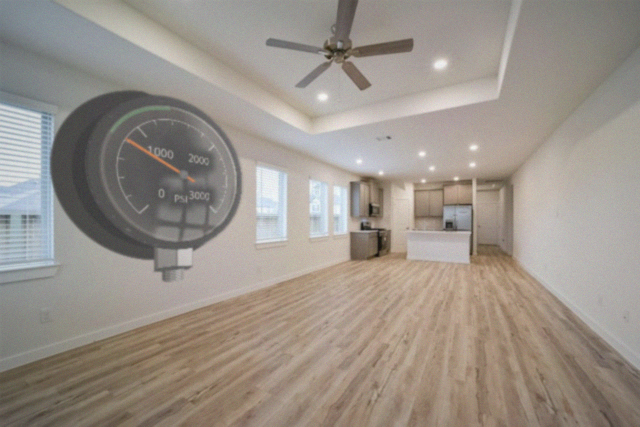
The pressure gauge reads 800
